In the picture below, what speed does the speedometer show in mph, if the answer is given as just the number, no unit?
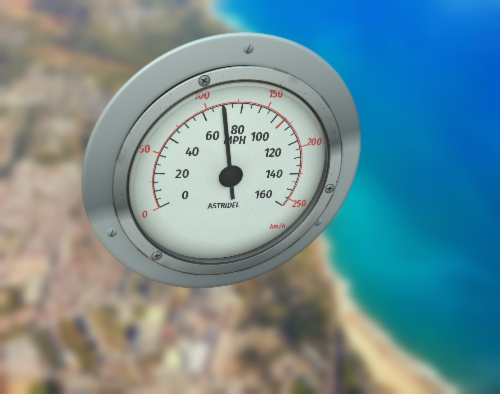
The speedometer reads 70
